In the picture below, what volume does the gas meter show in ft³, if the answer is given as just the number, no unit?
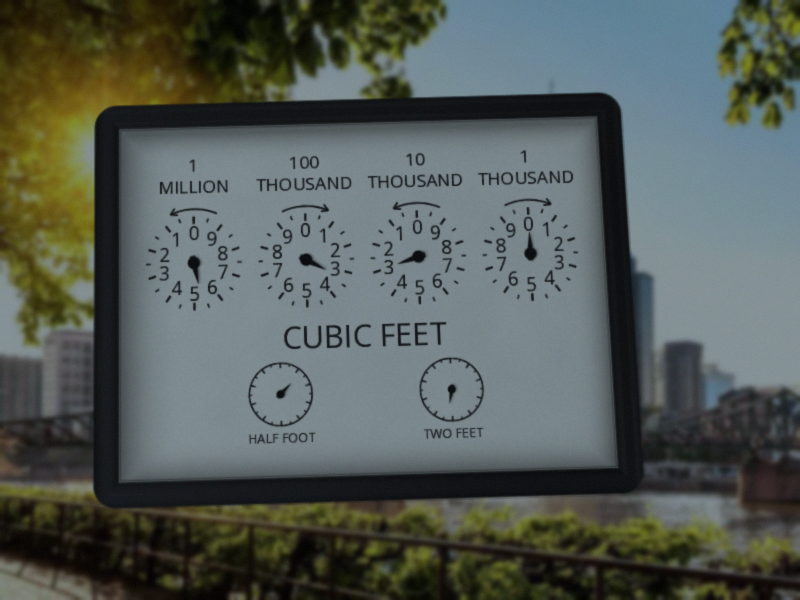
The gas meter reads 533000
